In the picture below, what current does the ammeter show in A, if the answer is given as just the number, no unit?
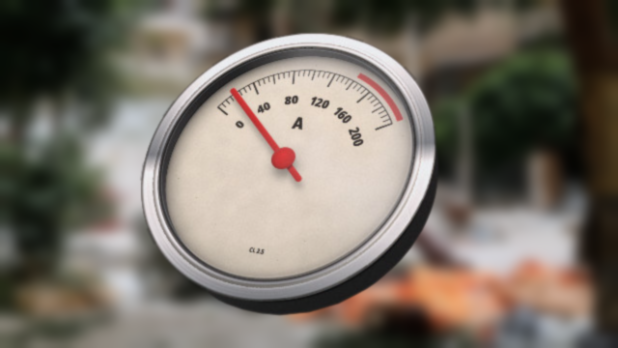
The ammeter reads 20
